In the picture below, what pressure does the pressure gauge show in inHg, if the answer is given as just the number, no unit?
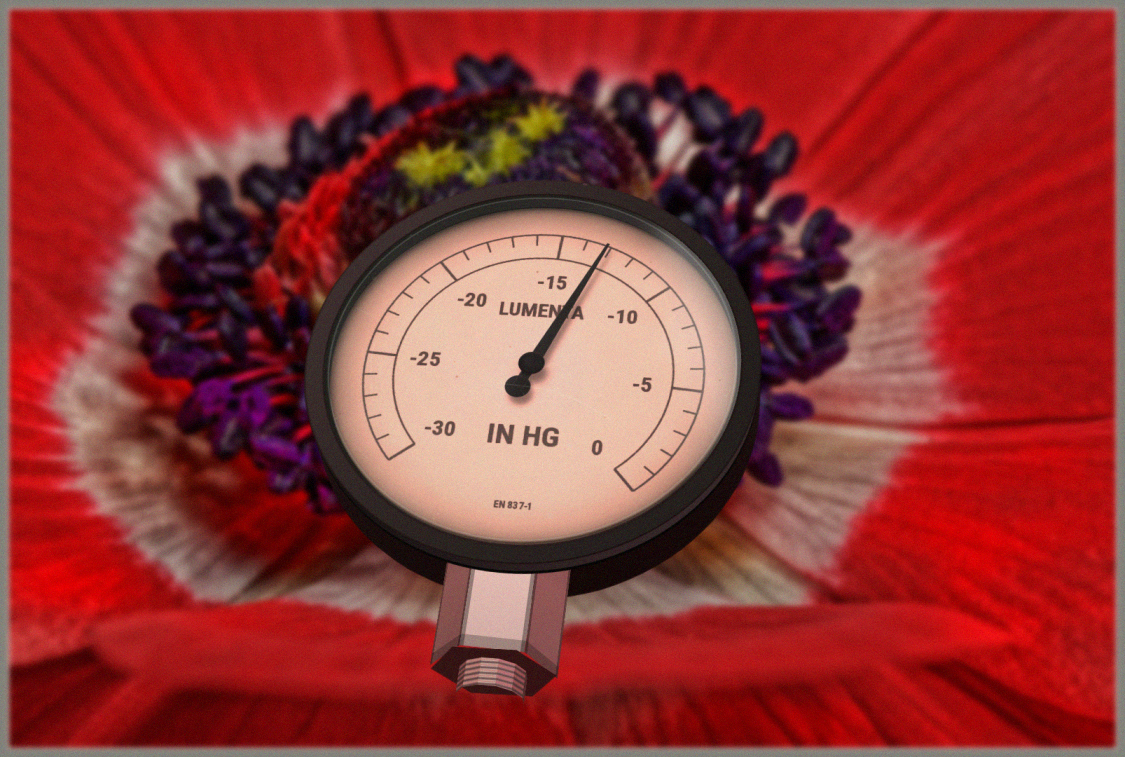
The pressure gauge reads -13
